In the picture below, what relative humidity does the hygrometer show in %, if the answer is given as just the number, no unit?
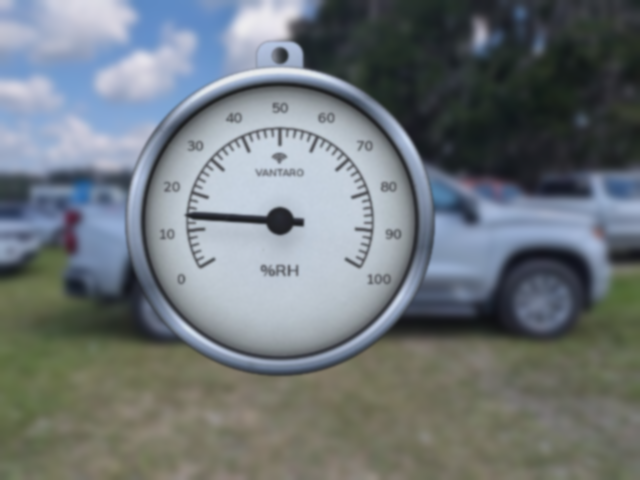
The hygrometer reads 14
